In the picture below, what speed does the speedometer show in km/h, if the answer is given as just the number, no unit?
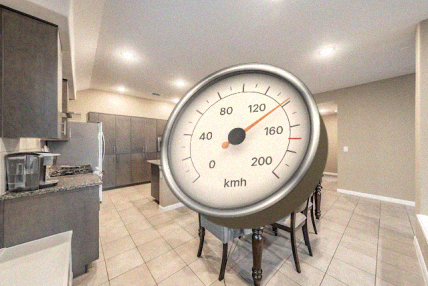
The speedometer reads 140
